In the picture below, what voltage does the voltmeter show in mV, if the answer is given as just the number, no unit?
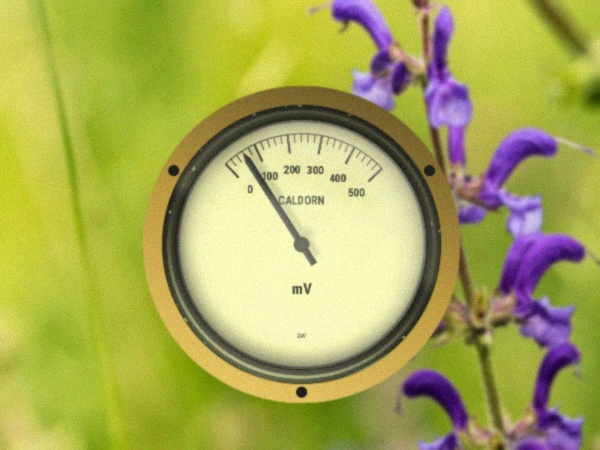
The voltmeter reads 60
